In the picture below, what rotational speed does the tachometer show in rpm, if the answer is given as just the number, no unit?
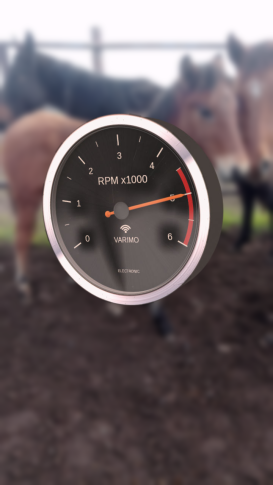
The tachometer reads 5000
